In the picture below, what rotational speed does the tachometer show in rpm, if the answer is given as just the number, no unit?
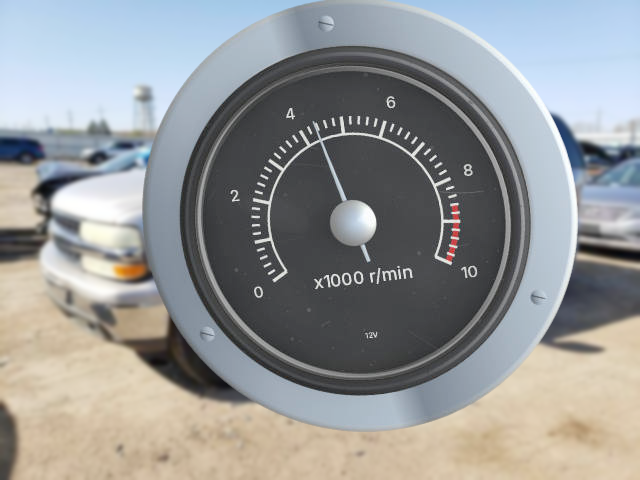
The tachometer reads 4400
